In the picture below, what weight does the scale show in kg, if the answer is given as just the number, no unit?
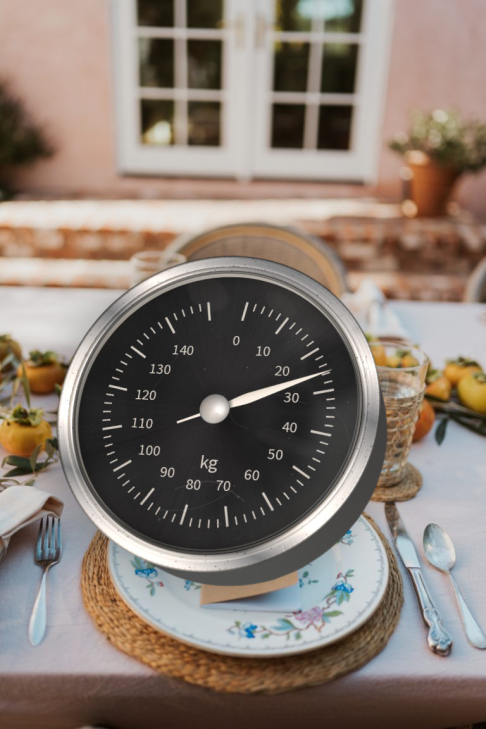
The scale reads 26
